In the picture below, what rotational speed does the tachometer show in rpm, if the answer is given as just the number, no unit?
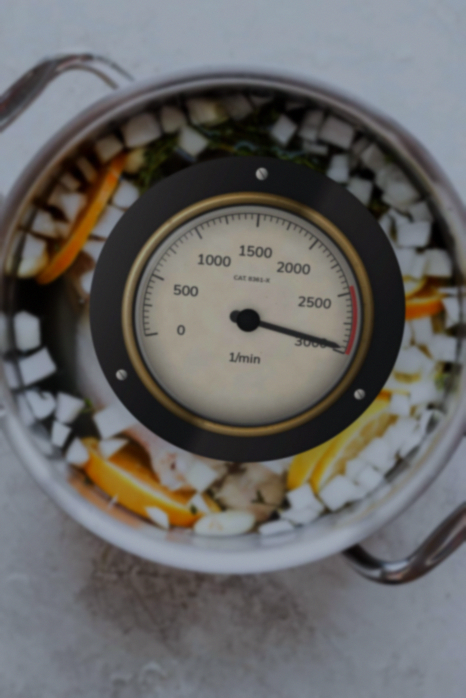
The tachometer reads 2950
